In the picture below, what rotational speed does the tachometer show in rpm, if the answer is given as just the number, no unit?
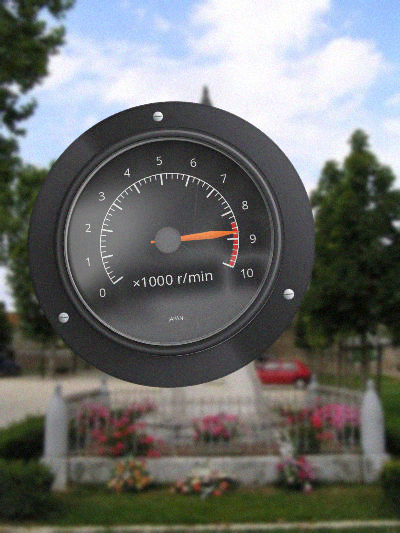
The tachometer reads 8800
